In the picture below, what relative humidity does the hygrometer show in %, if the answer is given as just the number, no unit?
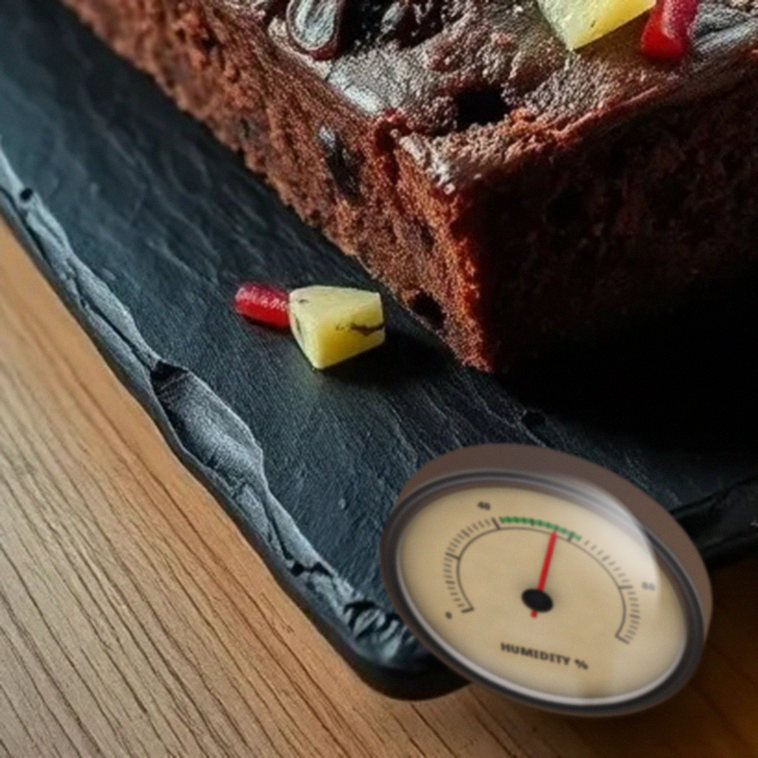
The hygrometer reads 56
